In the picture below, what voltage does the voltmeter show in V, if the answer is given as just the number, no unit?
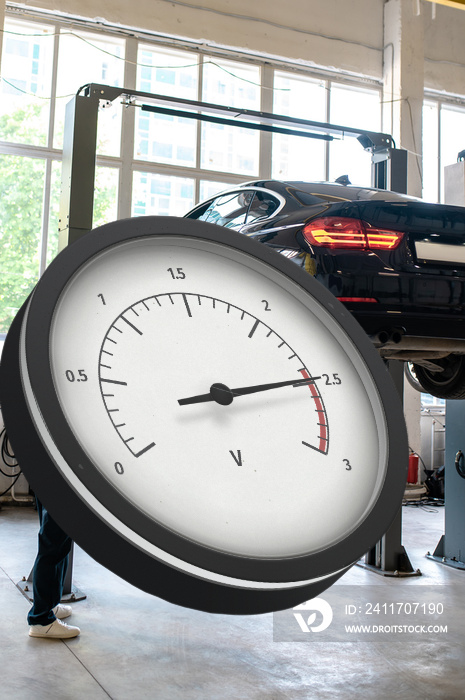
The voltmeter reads 2.5
